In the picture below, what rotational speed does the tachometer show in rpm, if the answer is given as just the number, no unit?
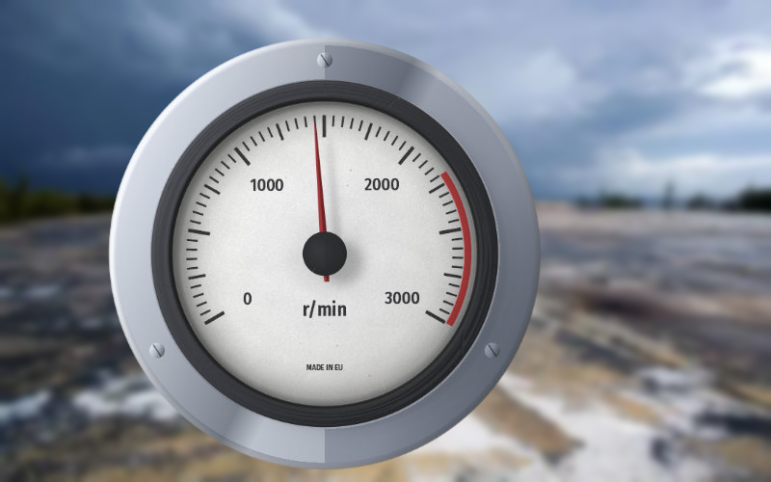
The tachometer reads 1450
